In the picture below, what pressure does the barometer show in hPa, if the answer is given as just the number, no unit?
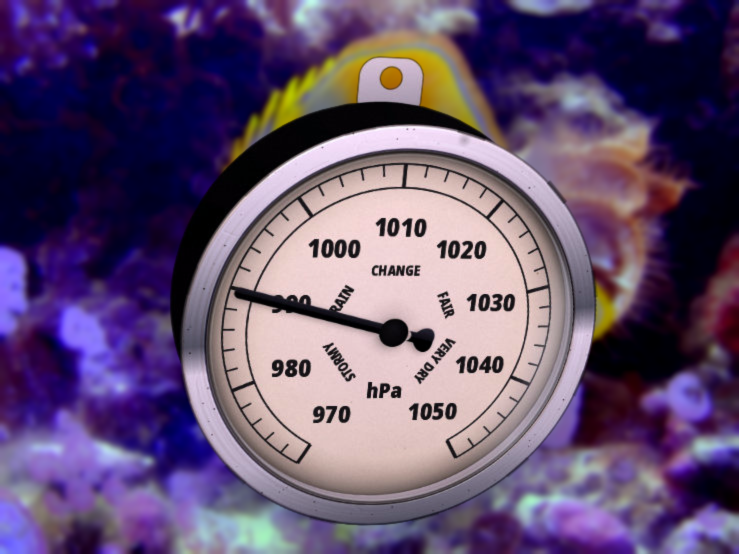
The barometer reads 990
